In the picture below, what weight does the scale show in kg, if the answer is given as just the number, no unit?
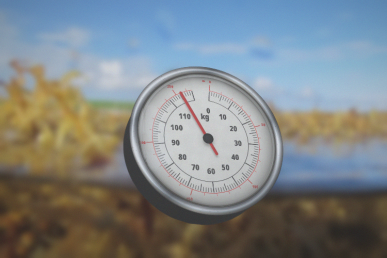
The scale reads 115
